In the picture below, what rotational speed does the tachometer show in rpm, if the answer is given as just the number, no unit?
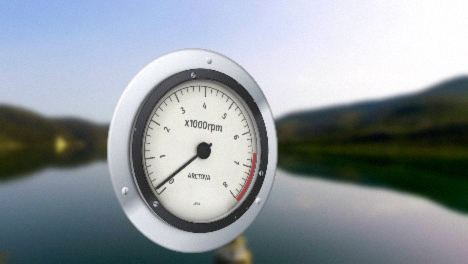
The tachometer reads 200
